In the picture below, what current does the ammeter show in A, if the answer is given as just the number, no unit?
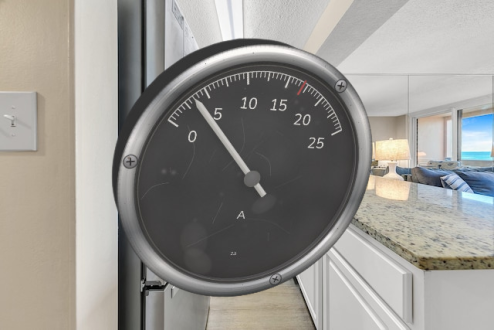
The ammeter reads 3.5
